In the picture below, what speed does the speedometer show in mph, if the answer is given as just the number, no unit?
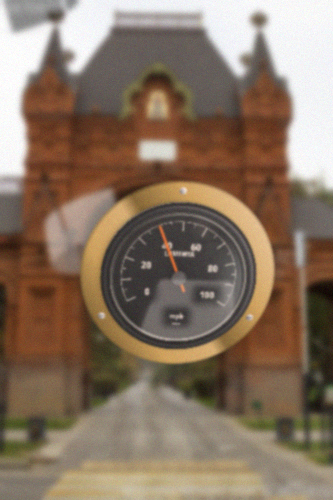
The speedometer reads 40
